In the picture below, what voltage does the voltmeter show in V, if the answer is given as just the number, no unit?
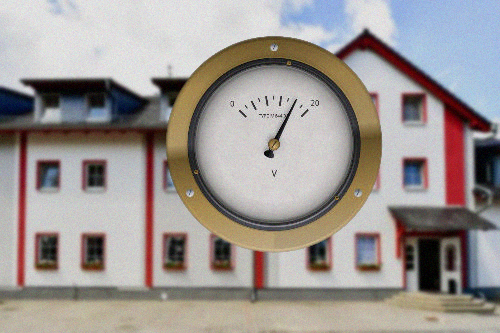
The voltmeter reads 16
